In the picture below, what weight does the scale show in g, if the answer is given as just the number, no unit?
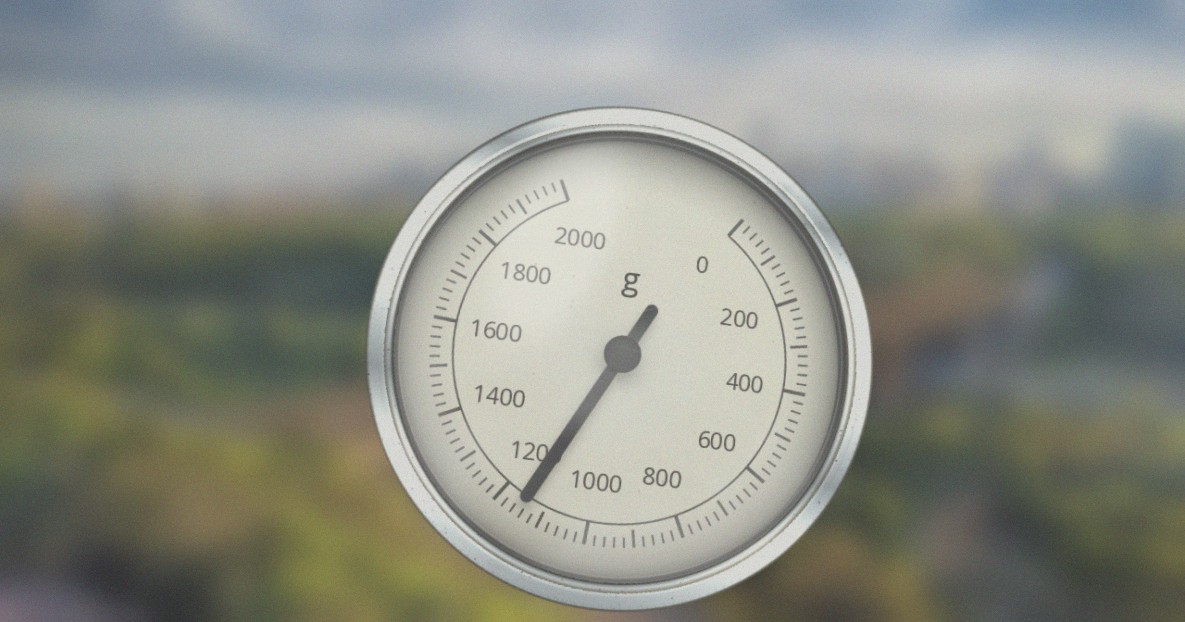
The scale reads 1150
